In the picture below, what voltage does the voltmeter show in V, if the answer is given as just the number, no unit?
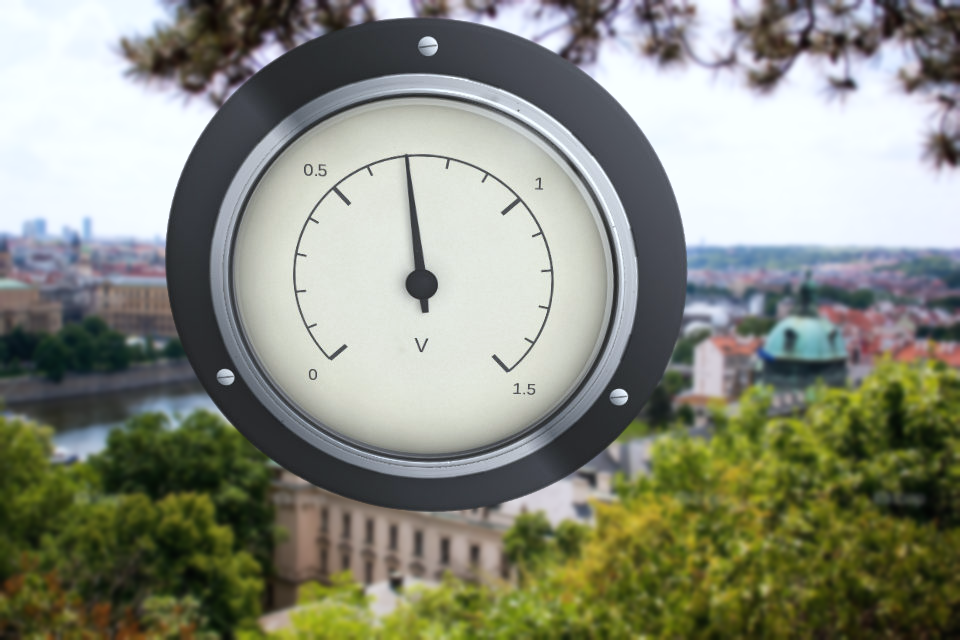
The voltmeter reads 0.7
